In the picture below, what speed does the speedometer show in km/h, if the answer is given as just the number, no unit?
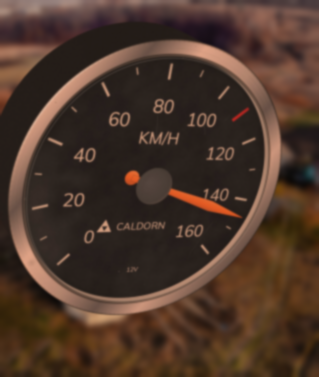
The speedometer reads 145
